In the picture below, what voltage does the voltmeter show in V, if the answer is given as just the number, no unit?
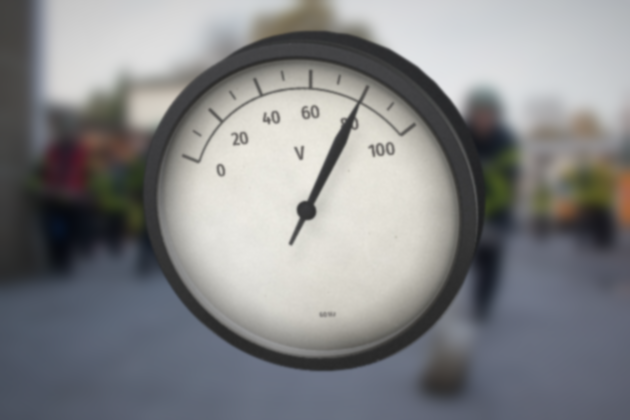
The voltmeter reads 80
